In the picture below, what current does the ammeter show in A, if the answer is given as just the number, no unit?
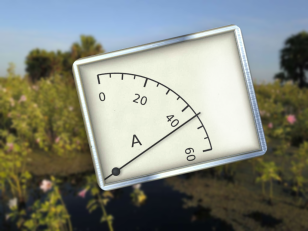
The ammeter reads 45
